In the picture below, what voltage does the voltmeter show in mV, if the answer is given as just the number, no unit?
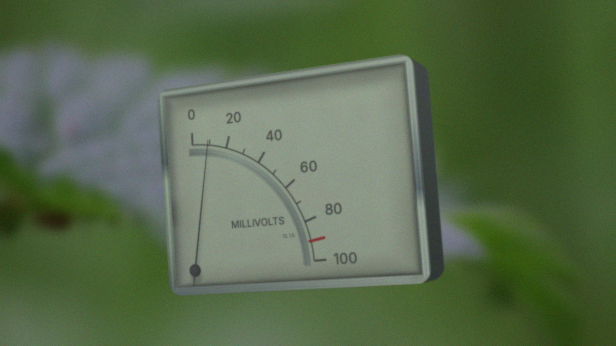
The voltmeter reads 10
